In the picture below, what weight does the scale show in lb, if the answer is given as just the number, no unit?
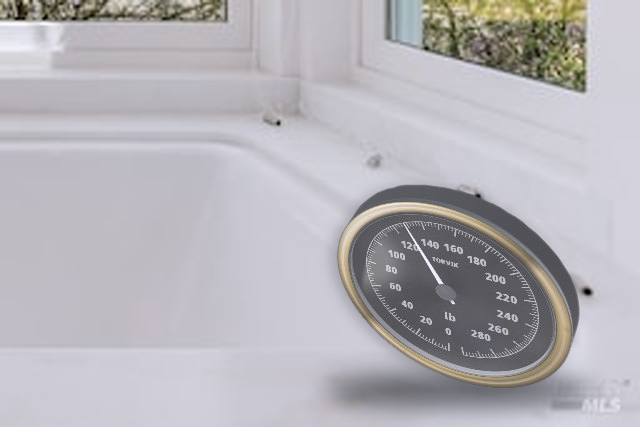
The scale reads 130
